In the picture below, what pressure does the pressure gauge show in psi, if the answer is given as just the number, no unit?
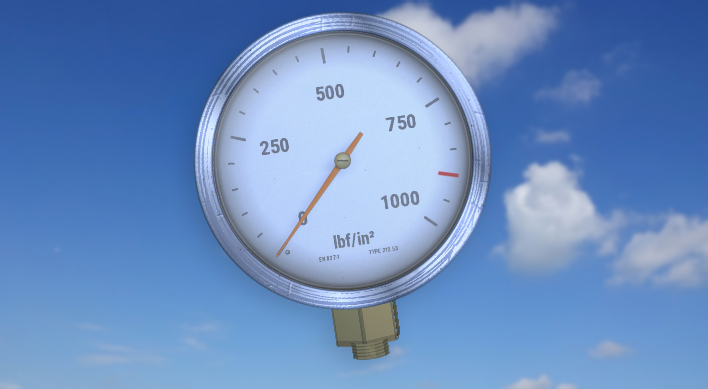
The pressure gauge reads 0
